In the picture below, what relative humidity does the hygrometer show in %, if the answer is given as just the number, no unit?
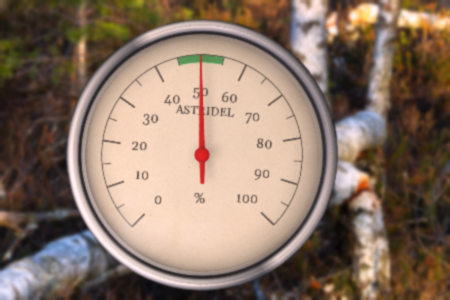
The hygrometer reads 50
